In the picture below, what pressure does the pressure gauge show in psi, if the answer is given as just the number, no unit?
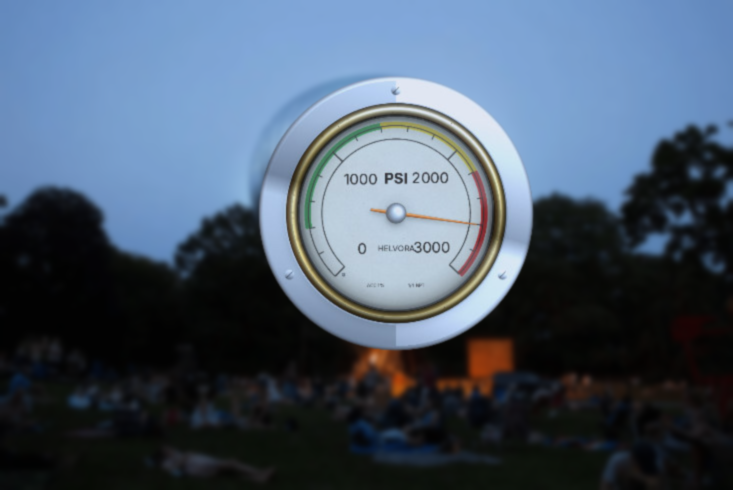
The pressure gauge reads 2600
